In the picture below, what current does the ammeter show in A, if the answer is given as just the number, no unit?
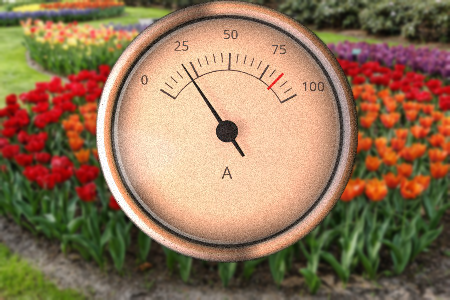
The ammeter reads 20
